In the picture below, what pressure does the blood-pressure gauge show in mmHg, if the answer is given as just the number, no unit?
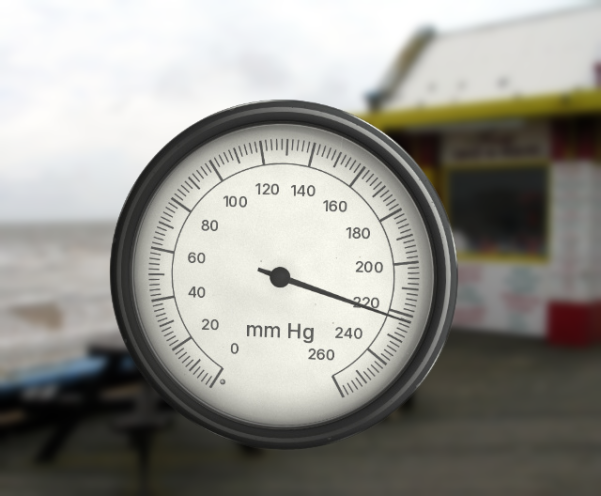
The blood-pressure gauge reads 222
